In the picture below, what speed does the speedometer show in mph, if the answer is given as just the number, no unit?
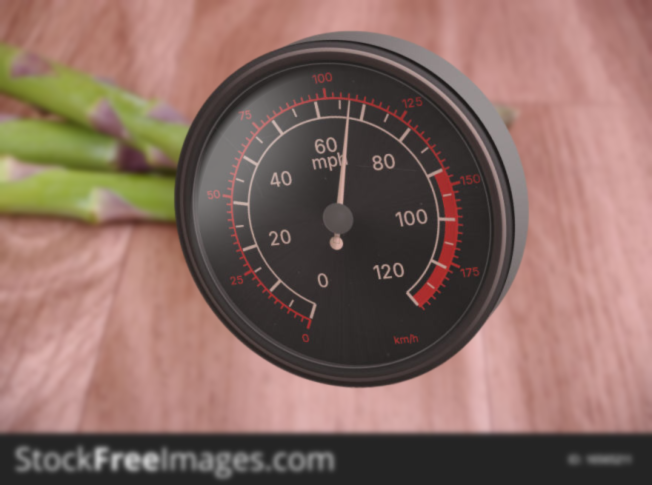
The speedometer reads 67.5
